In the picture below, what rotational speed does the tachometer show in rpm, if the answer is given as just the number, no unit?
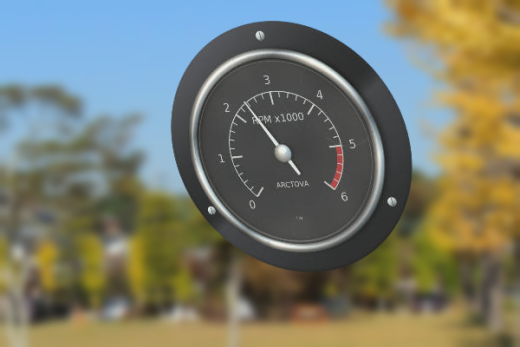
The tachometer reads 2400
